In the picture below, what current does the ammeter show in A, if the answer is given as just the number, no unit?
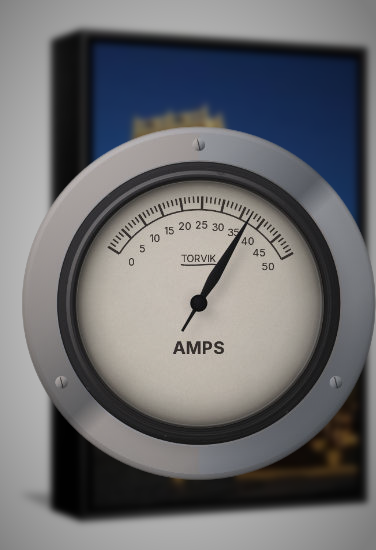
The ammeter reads 37
